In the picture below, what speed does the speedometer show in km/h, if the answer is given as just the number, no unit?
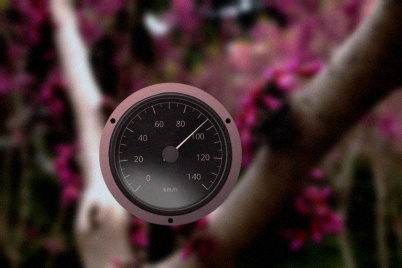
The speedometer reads 95
